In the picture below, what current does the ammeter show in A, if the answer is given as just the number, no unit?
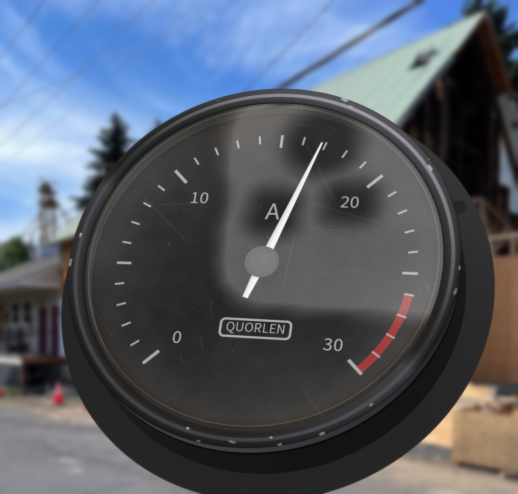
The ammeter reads 17
